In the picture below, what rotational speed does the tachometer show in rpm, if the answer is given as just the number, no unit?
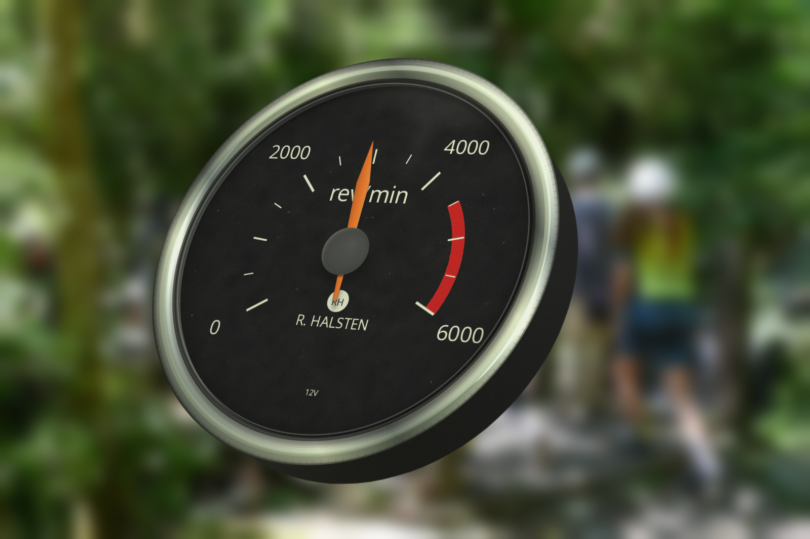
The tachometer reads 3000
